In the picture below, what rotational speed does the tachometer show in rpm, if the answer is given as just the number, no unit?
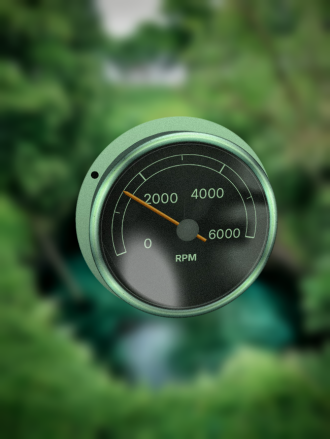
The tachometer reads 1500
